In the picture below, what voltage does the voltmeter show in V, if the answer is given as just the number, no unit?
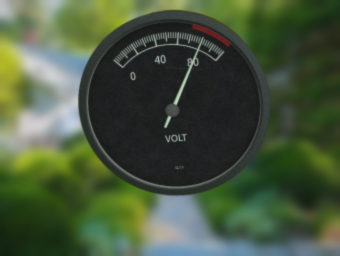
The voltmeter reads 80
